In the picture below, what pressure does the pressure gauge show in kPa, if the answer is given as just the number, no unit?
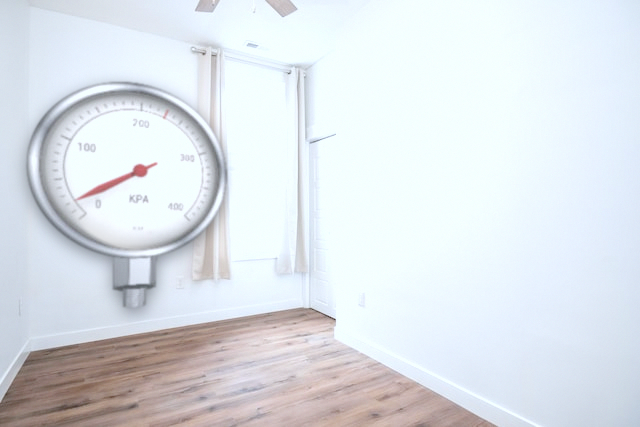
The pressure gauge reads 20
